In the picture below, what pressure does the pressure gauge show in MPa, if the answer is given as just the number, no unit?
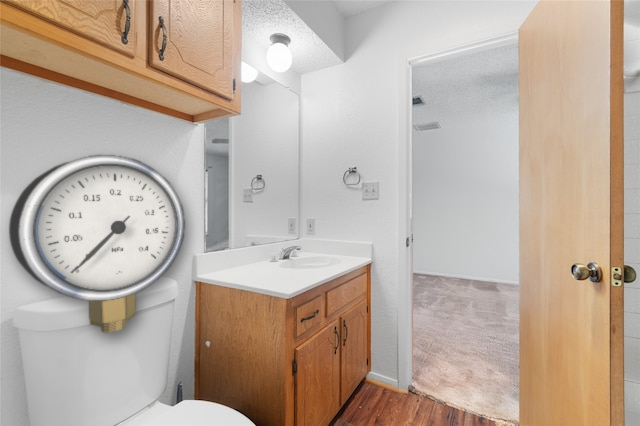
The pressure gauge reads 0
